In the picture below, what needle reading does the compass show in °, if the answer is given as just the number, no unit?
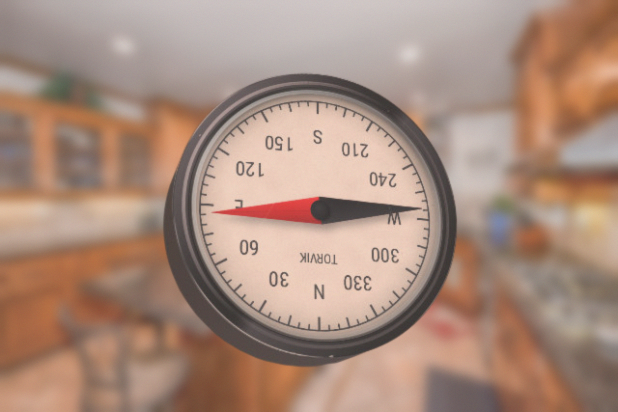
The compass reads 85
